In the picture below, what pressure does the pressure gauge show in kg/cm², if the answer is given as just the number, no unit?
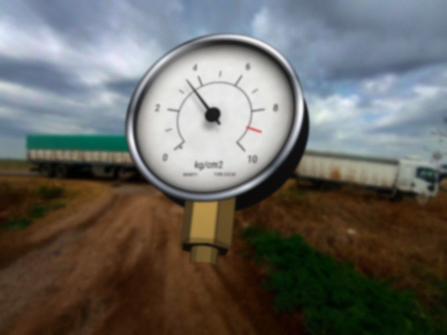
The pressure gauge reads 3.5
